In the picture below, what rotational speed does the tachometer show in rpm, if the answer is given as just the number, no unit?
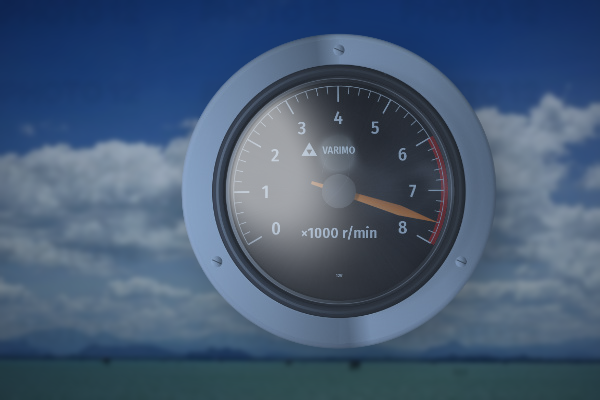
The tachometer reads 7600
